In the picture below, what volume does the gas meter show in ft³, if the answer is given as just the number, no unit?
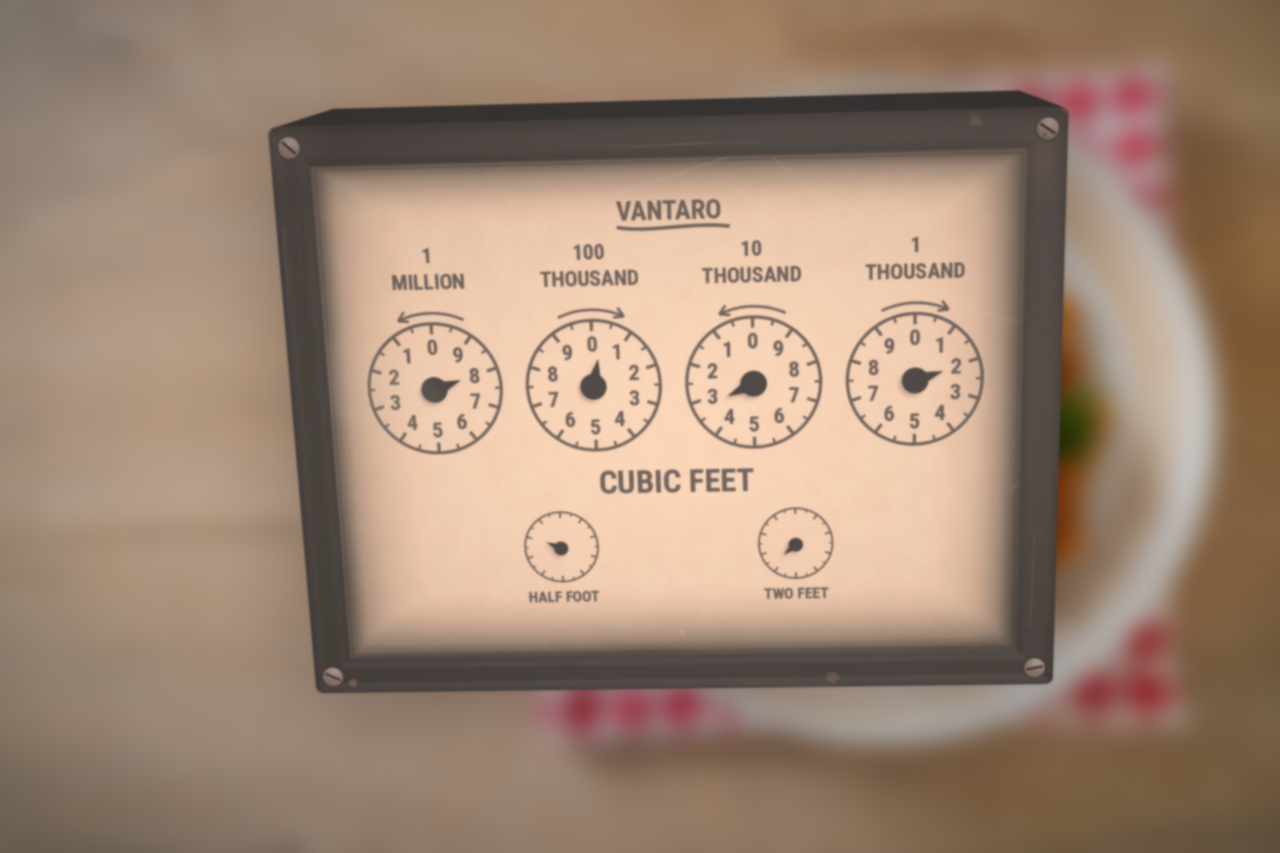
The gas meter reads 803200
